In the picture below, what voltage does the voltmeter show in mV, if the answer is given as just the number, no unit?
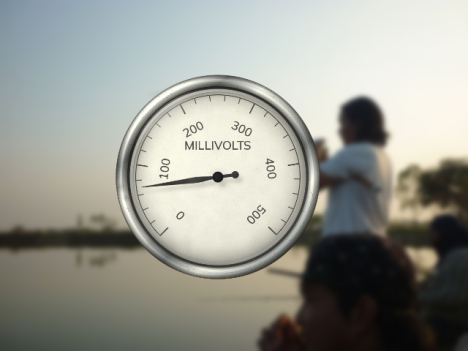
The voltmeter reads 70
